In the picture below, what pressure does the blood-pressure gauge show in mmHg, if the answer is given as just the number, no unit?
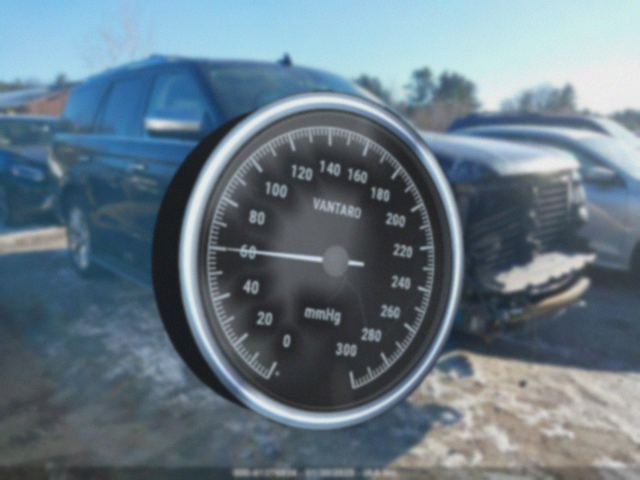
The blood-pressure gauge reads 60
